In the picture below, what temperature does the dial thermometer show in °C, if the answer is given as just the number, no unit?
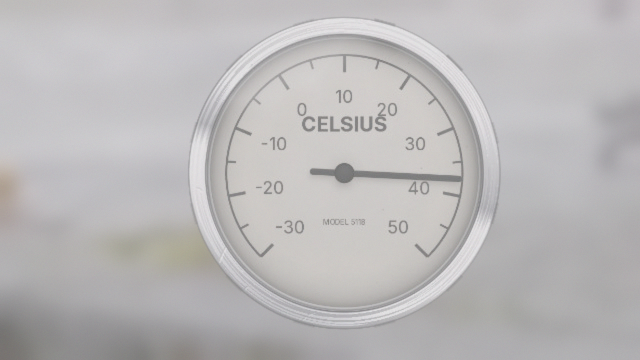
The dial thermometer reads 37.5
